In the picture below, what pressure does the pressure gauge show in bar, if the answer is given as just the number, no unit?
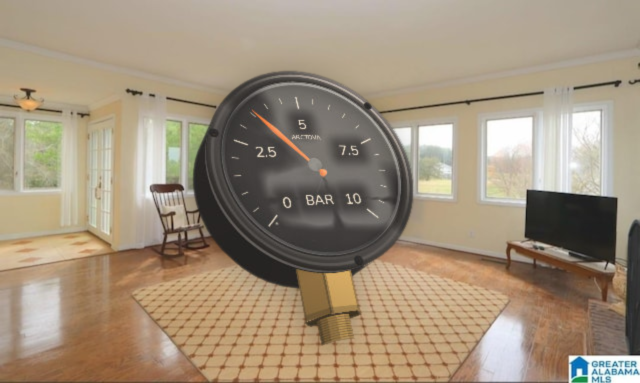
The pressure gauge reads 3.5
